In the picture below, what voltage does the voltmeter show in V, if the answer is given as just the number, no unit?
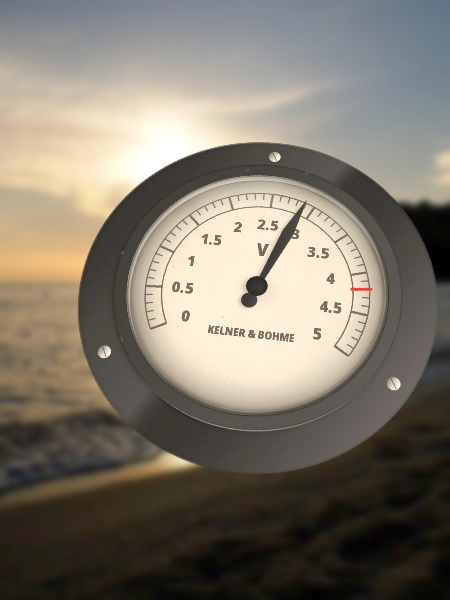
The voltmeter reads 2.9
